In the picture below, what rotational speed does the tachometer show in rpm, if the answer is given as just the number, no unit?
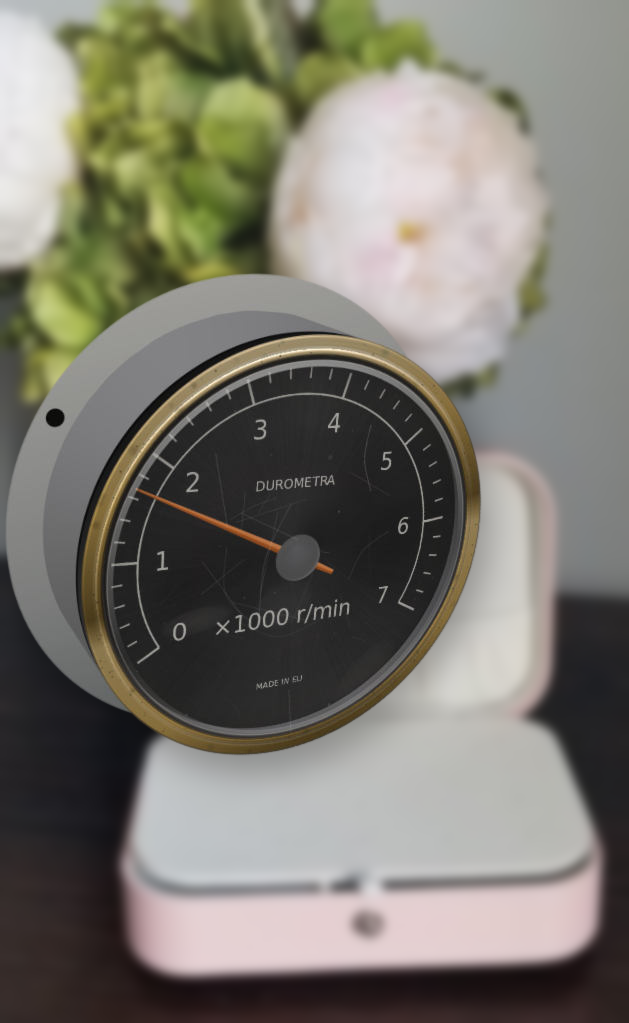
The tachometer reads 1700
